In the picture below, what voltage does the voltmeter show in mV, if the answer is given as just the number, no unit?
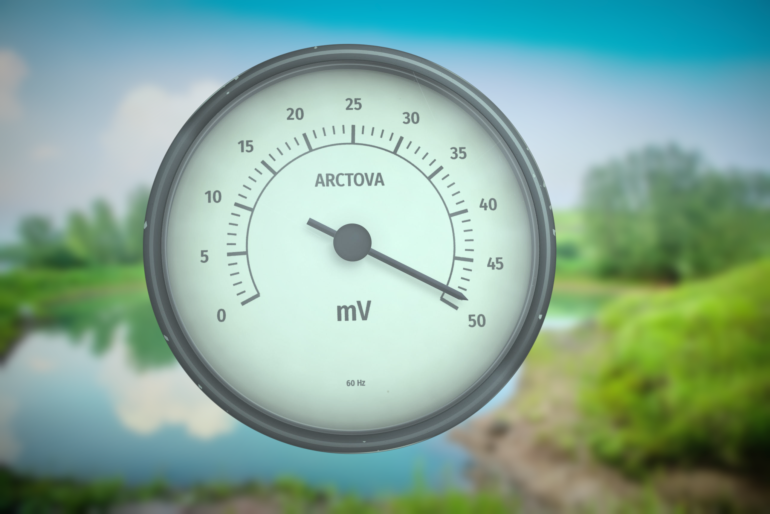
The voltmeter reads 49
